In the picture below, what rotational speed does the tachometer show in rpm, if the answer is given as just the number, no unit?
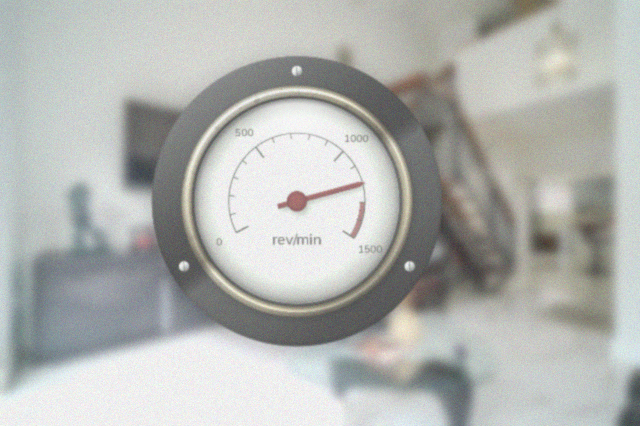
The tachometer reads 1200
